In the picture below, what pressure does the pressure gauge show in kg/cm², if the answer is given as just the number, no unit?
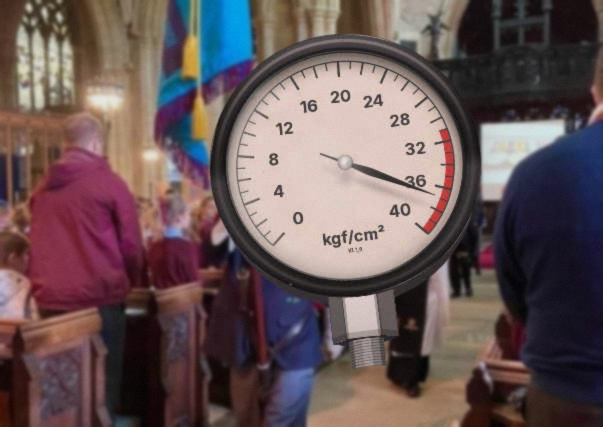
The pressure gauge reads 37
